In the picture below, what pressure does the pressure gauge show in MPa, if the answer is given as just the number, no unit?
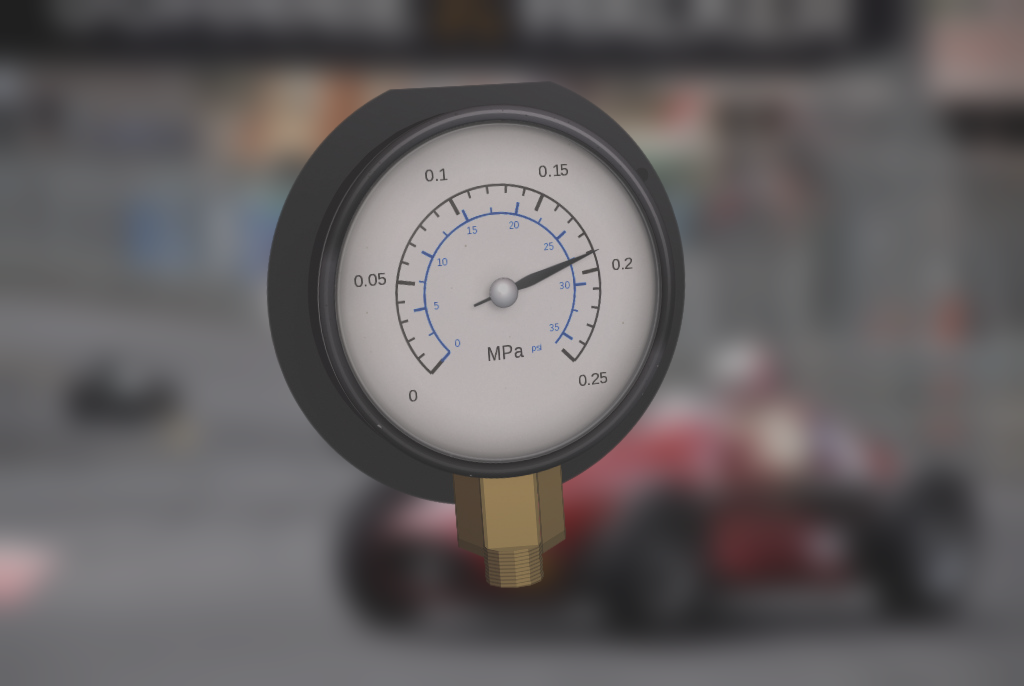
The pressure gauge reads 0.19
